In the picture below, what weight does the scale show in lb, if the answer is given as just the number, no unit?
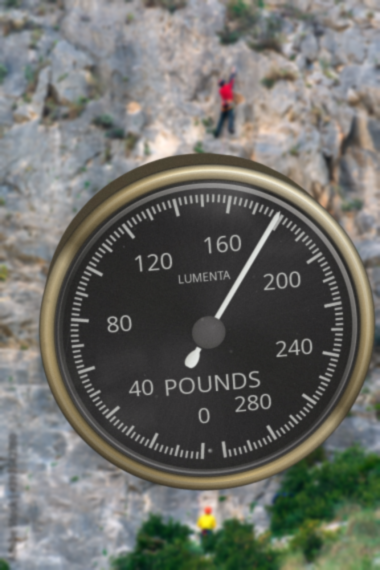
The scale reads 178
